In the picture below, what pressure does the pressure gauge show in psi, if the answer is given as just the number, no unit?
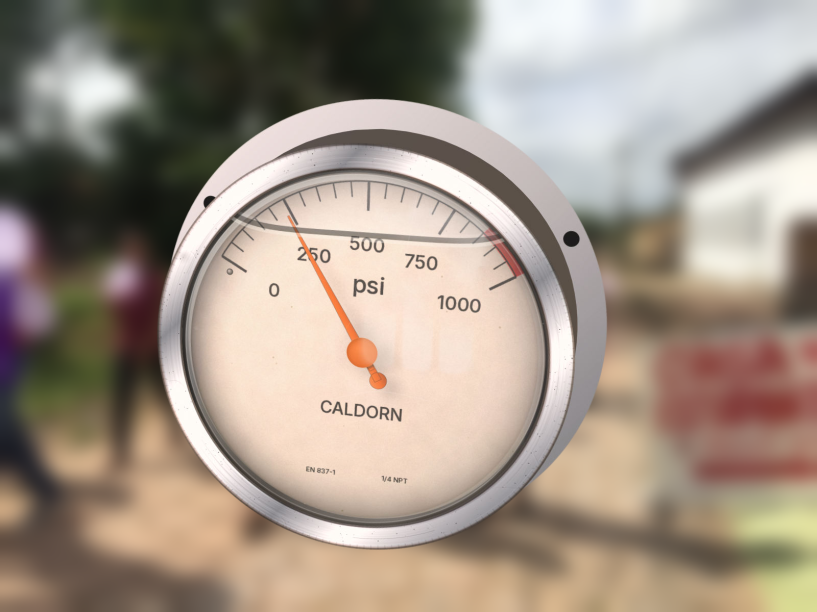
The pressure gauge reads 250
